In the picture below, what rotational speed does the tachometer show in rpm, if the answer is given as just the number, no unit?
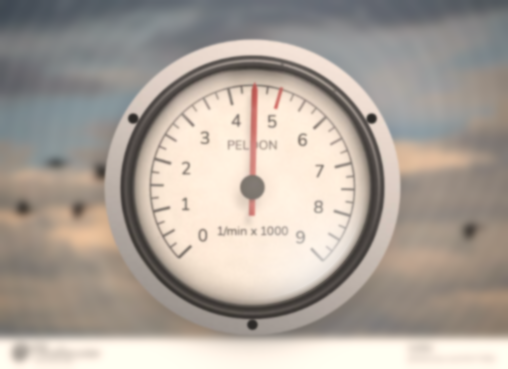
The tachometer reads 4500
